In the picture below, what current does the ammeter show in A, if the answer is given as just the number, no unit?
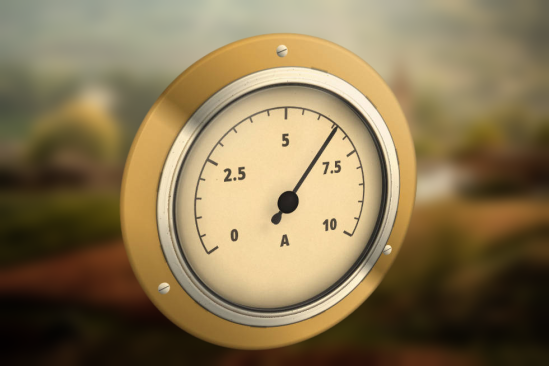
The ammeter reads 6.5
